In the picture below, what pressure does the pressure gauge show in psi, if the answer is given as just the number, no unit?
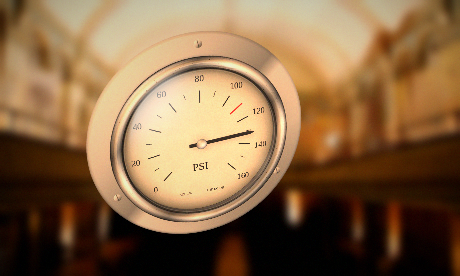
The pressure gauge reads 130
